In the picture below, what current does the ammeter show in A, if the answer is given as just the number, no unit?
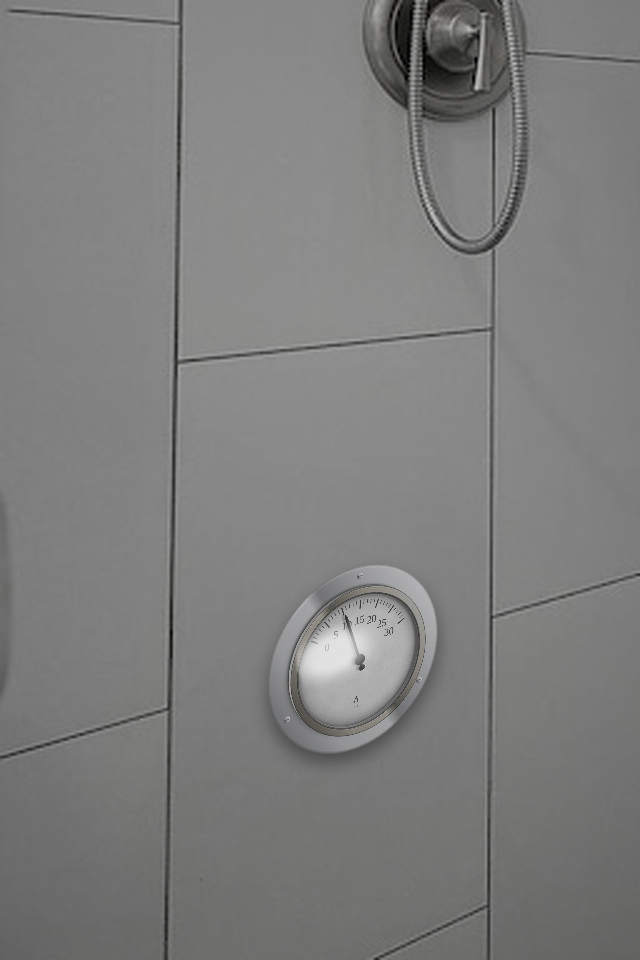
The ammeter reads 10
